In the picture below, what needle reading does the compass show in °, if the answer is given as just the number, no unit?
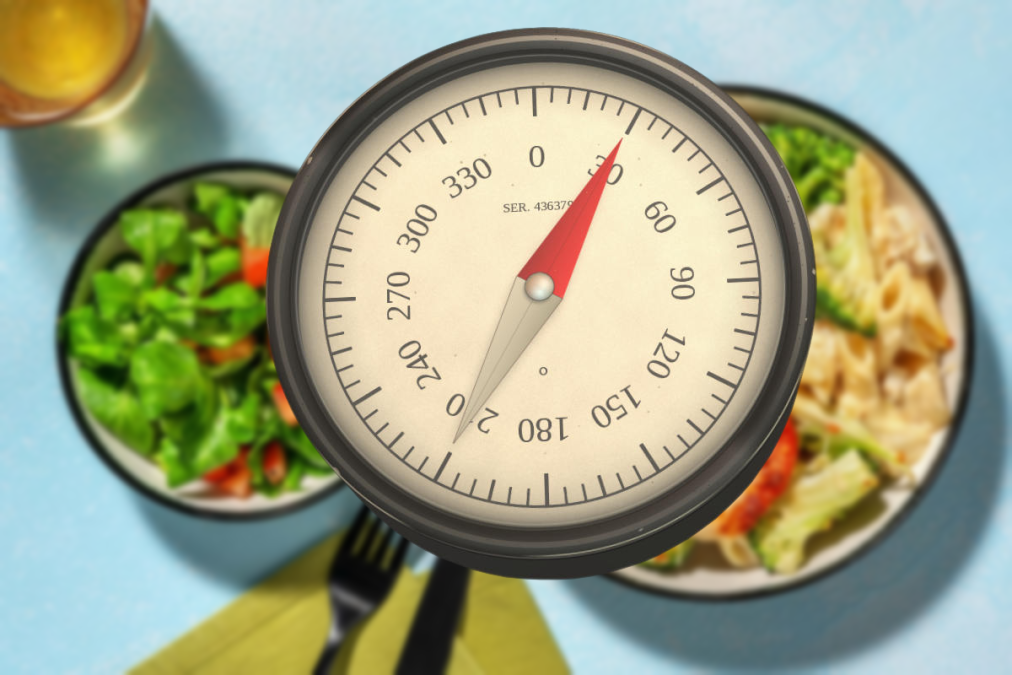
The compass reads 30
